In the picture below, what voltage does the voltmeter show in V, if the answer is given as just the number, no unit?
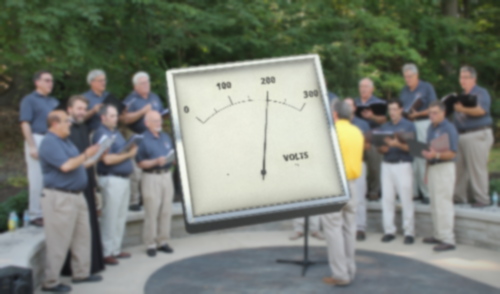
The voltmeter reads 200
